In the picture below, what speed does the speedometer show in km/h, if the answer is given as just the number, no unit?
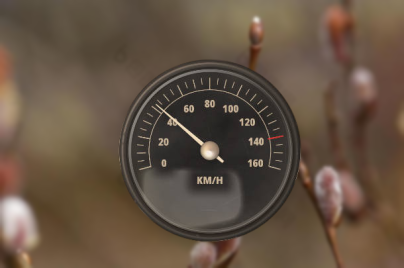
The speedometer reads 42.5
